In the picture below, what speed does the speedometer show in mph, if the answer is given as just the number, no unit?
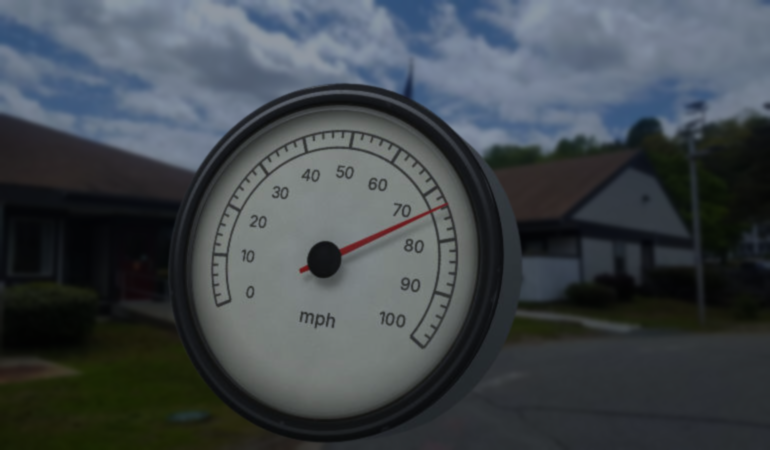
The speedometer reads 74
